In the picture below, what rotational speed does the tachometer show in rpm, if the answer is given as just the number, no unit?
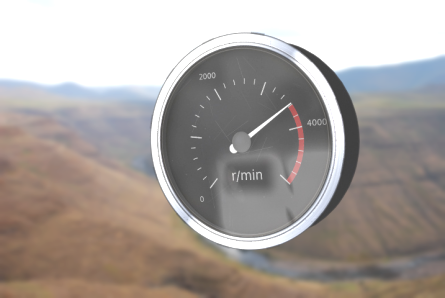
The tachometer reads 3600
